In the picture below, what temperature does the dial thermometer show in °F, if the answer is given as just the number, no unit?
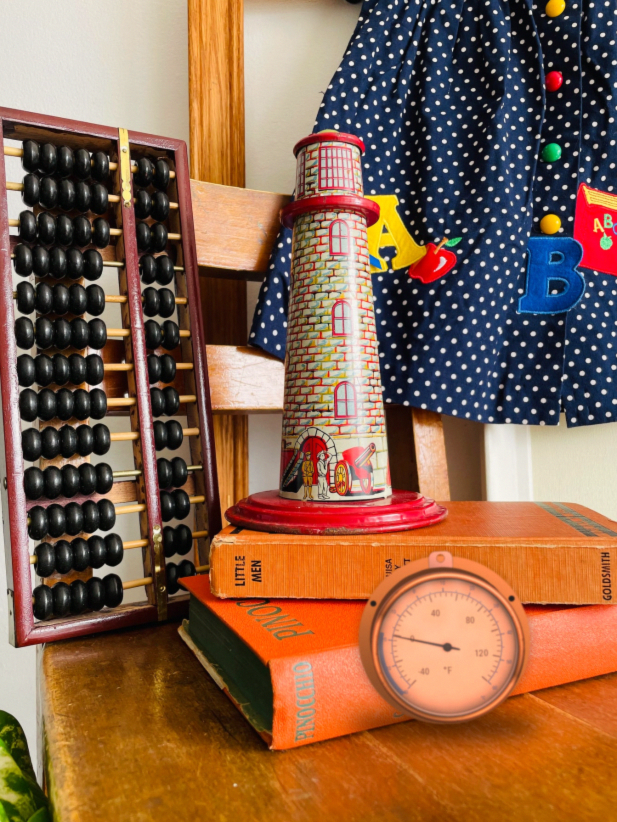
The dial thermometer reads 0
